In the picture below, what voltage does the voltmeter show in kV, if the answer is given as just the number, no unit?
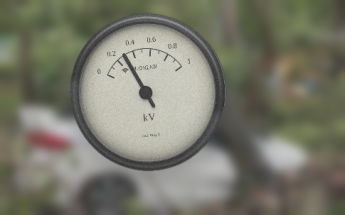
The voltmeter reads 0.3
